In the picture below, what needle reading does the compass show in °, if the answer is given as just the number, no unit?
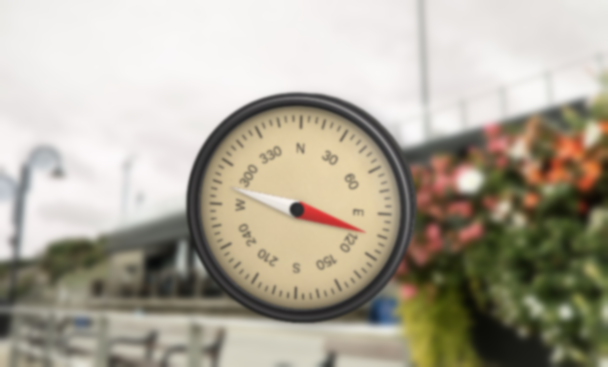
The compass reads 105
